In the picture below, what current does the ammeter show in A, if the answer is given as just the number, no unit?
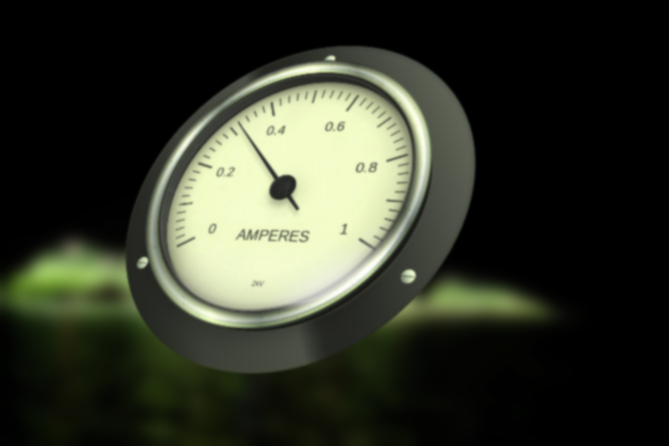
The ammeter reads 0.32
